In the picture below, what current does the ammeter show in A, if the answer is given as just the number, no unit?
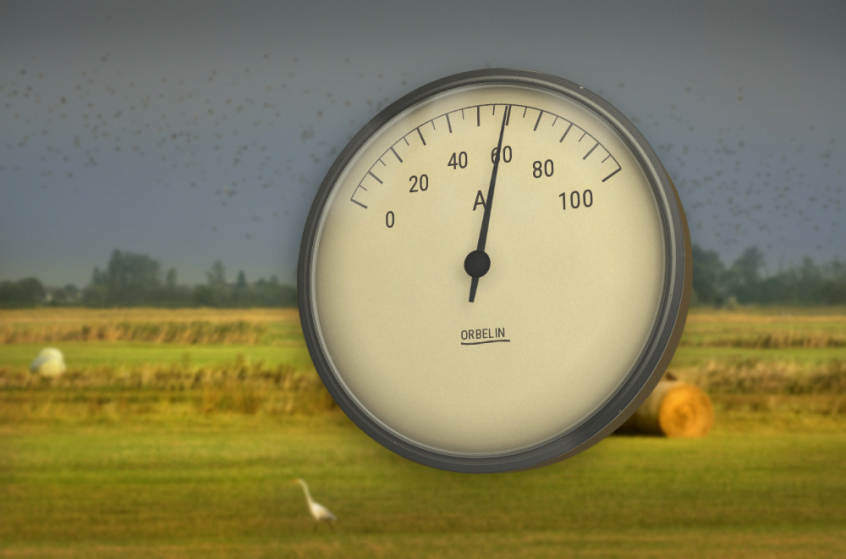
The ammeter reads 60
